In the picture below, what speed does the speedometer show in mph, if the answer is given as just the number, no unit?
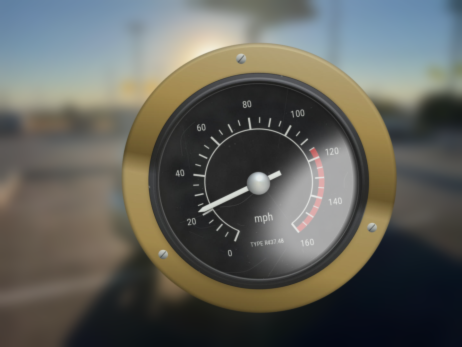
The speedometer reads 22.5
